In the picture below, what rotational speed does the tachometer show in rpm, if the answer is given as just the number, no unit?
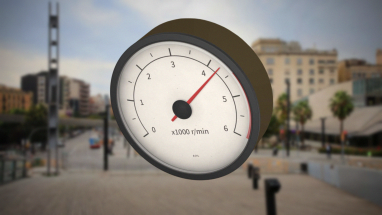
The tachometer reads 4250
